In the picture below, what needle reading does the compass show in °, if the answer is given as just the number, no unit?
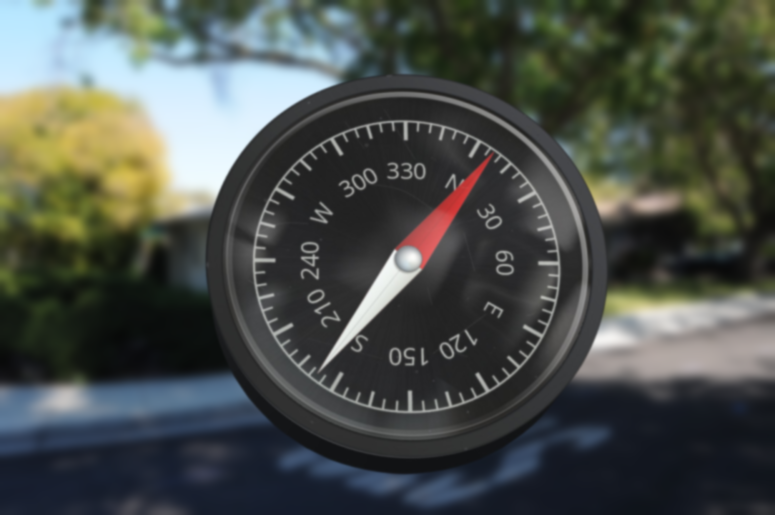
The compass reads 7.5
